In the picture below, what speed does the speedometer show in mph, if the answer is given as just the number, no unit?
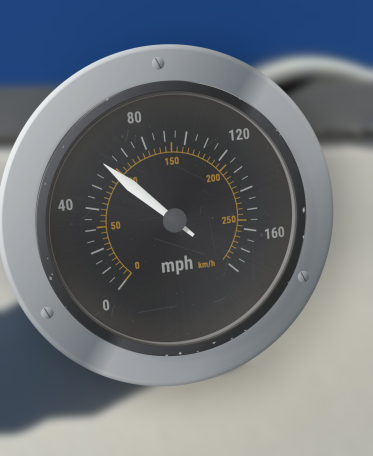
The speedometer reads 60
